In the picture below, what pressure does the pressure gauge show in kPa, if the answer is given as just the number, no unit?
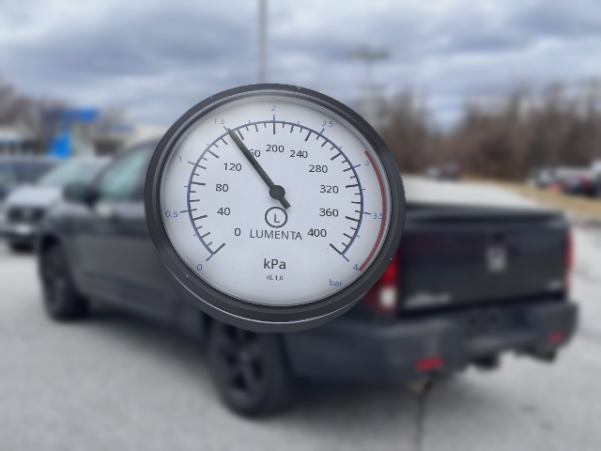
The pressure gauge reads 150
